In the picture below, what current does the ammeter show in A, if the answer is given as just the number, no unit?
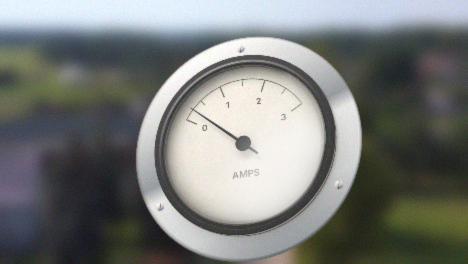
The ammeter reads 0.25
